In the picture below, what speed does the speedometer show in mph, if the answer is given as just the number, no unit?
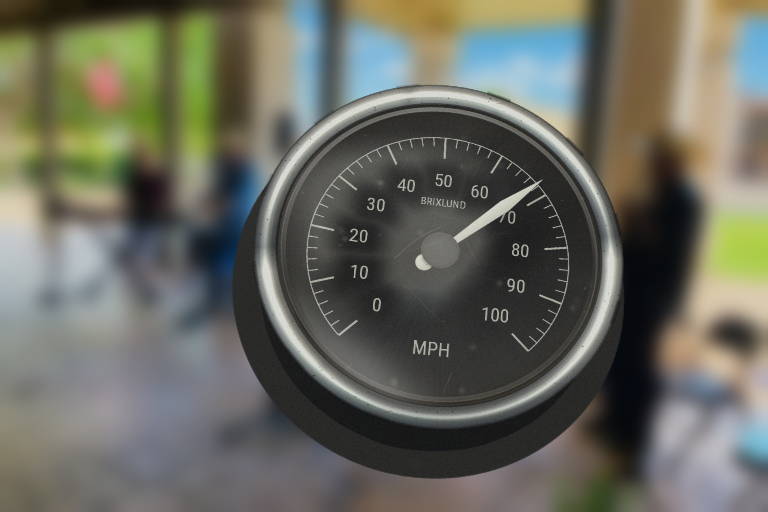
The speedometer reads 68
